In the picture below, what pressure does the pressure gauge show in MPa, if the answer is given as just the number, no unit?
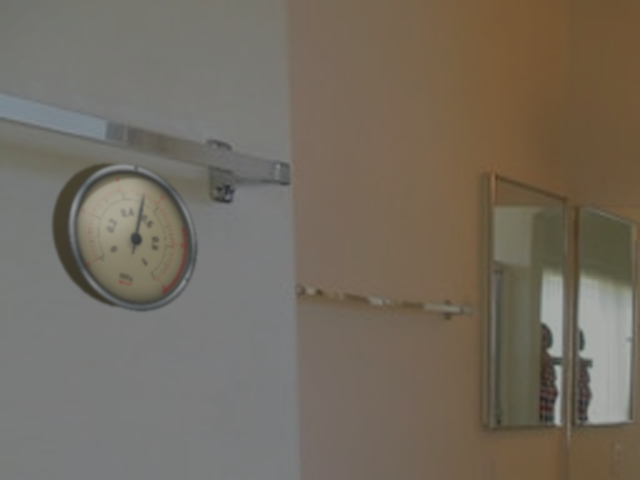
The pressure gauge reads 0.5
